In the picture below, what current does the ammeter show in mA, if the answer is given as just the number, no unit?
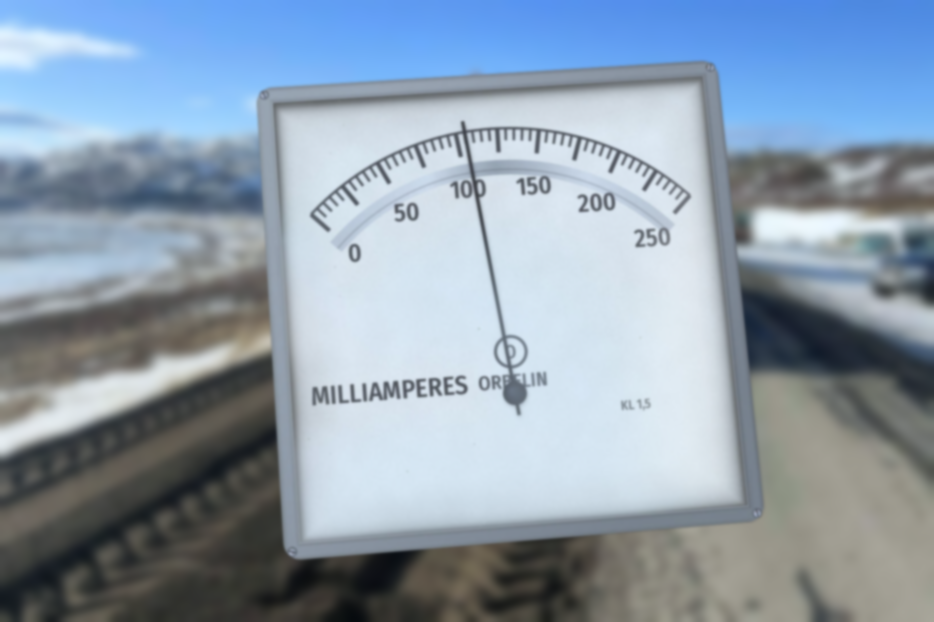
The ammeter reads 105
